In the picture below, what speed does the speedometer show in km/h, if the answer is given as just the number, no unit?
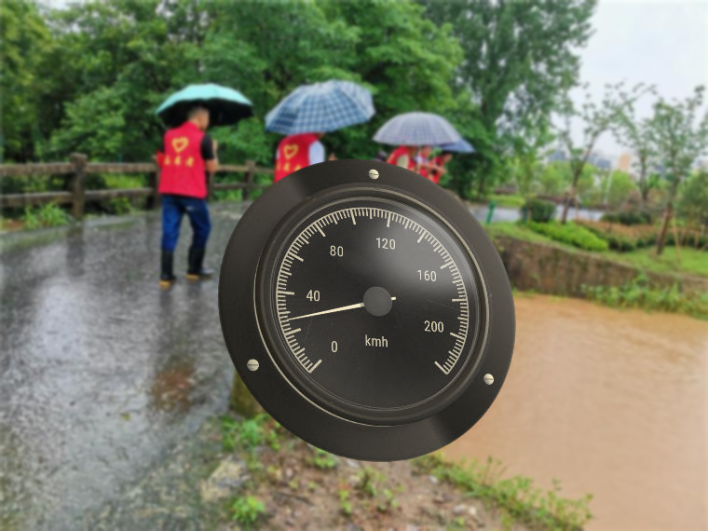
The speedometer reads 26
